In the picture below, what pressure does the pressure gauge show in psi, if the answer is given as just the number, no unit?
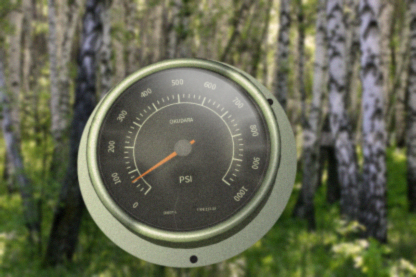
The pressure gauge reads 60
